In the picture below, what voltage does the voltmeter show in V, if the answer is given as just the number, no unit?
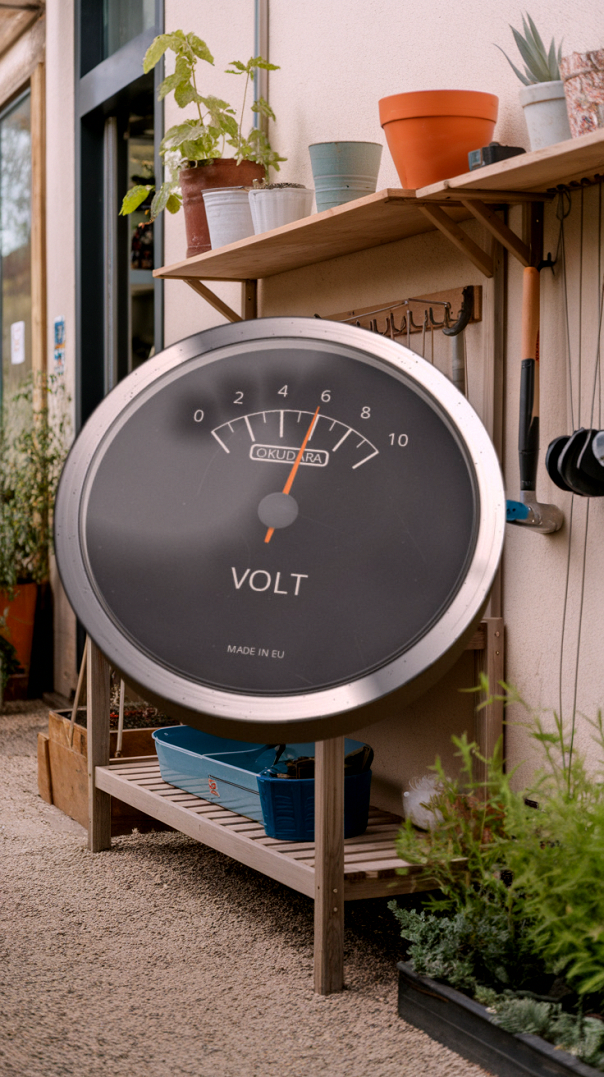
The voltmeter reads 6
